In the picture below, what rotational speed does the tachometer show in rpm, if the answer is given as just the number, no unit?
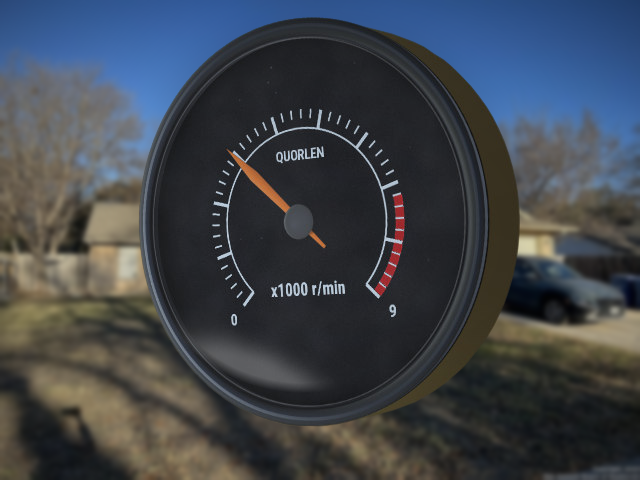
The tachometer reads 3000
